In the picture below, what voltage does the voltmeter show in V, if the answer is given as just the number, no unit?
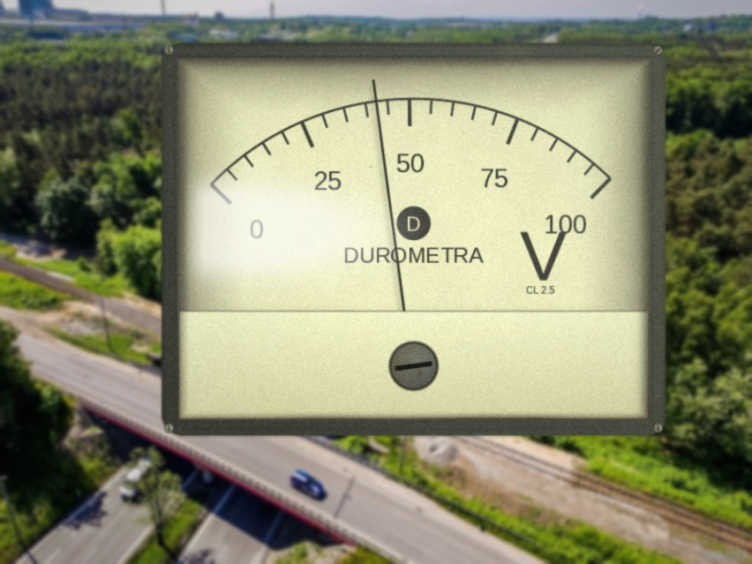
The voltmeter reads 42.5
